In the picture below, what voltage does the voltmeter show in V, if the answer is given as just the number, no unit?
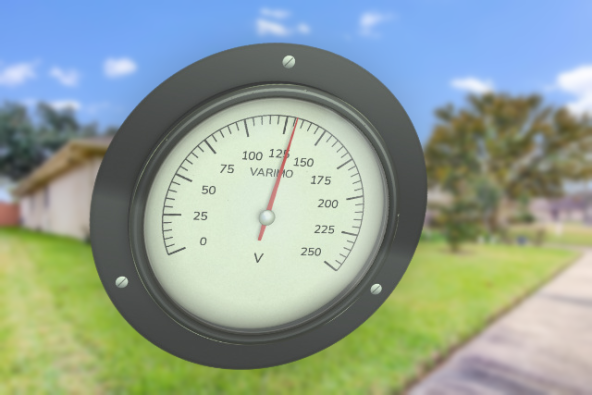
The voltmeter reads 130
